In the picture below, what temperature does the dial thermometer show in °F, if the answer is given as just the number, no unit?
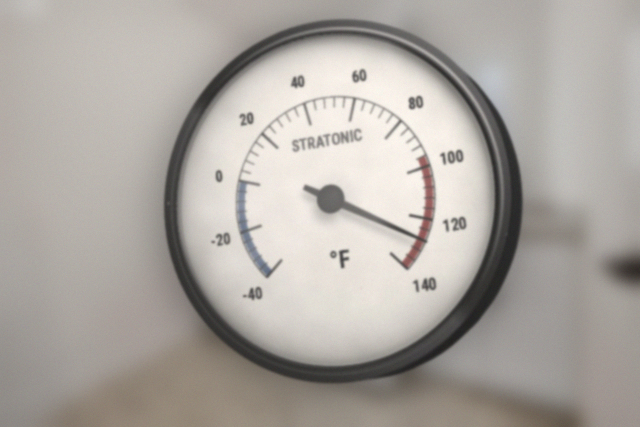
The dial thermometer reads 128
